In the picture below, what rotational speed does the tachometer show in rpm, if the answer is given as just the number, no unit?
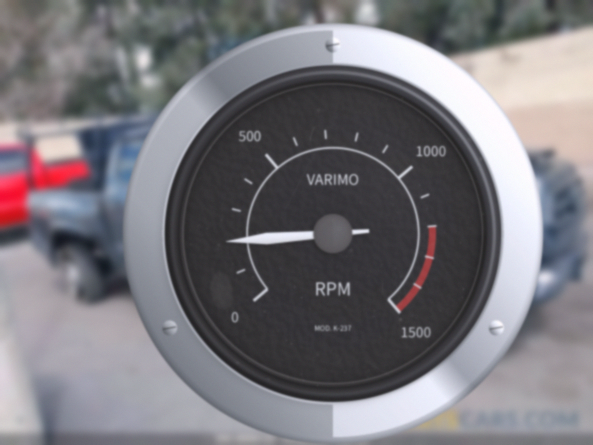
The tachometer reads 200
